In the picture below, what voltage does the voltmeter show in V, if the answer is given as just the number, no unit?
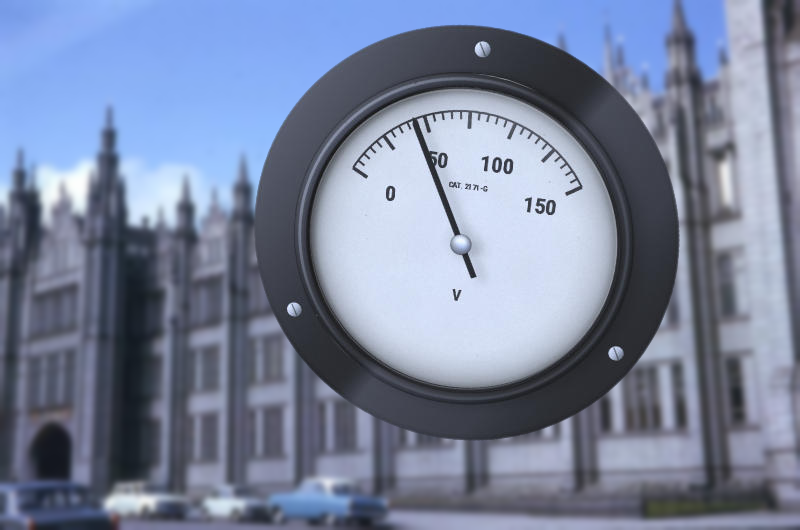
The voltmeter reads 45
